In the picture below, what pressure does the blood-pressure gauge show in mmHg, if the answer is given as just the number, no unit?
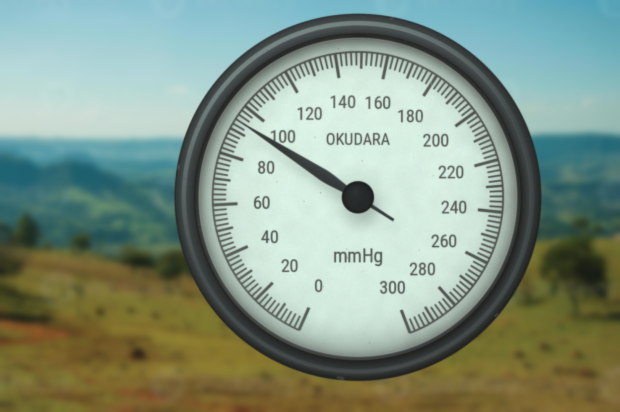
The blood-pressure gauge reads 94
